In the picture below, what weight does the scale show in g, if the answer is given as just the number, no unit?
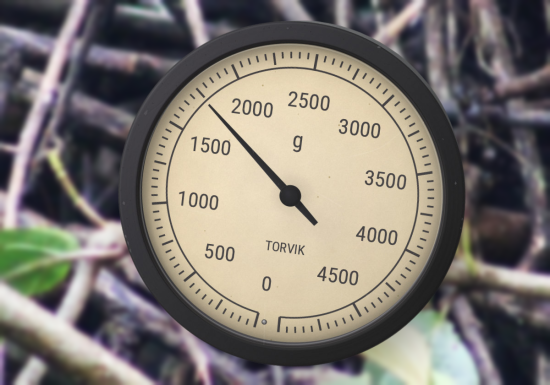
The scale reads 1750
